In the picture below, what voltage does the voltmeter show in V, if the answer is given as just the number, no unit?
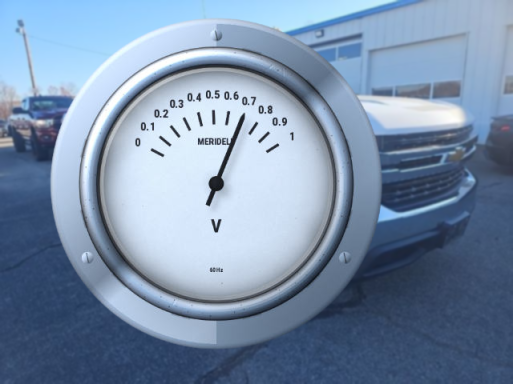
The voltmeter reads 0.7
